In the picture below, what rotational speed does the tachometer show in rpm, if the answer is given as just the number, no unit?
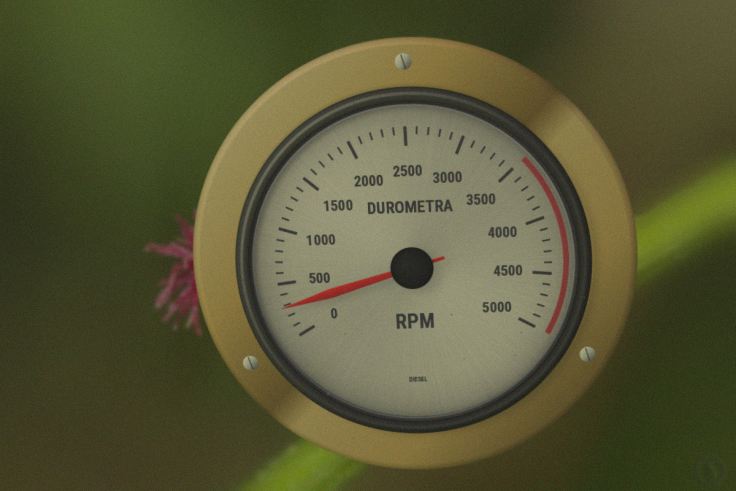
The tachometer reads 300
